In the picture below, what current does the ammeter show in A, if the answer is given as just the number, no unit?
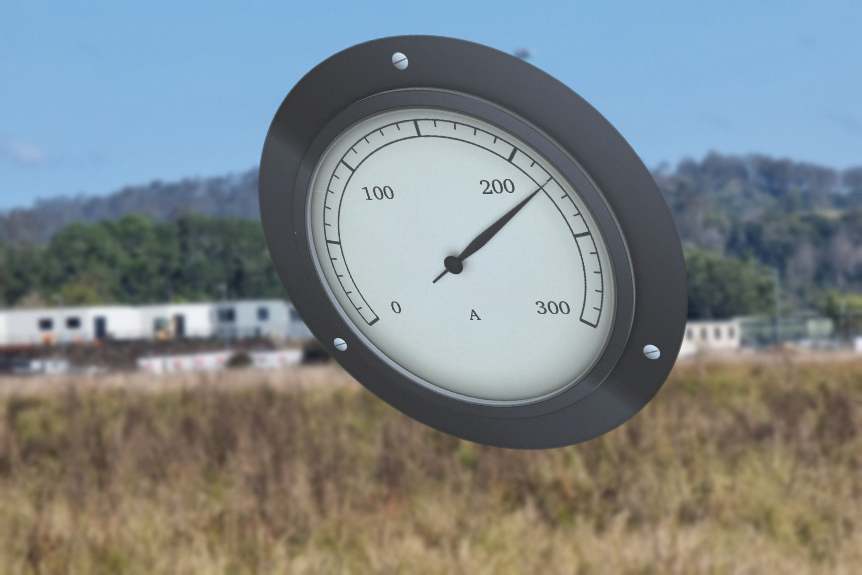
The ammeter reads 220
